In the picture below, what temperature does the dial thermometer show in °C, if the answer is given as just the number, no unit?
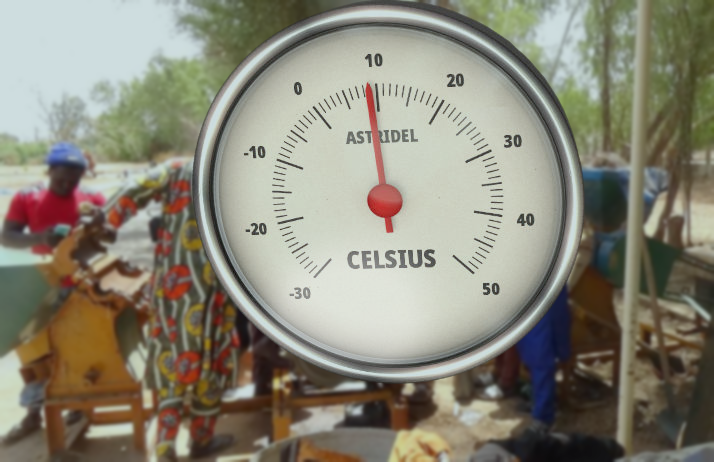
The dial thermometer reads 9
